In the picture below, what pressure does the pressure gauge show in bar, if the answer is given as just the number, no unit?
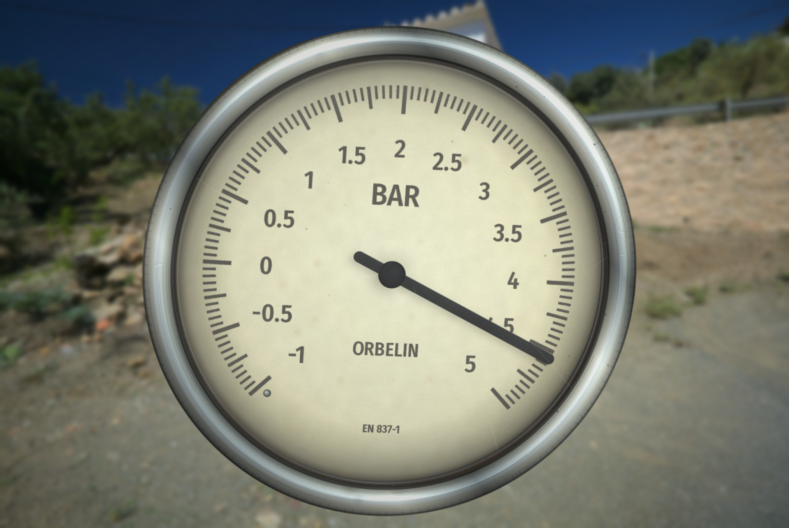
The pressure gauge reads 4.55
